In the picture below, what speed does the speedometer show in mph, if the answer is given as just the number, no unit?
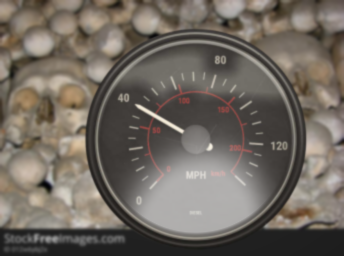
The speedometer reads 40
